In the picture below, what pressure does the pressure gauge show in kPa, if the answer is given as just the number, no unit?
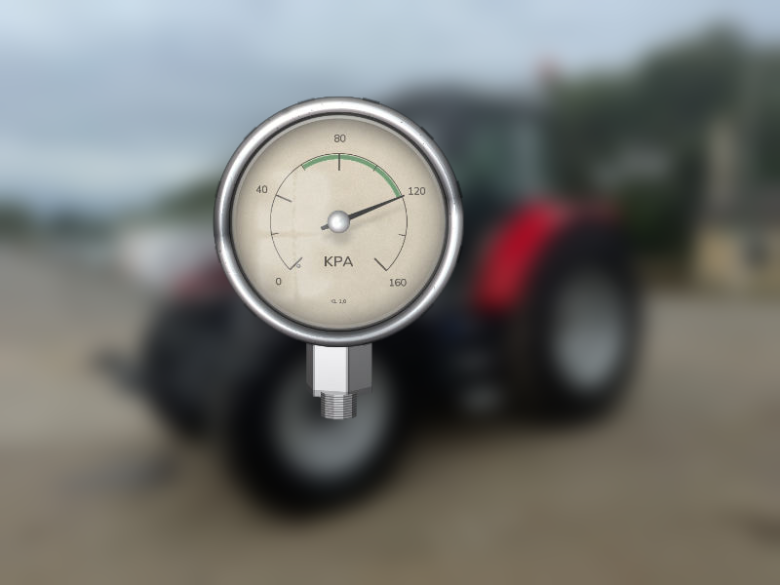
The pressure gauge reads 120
